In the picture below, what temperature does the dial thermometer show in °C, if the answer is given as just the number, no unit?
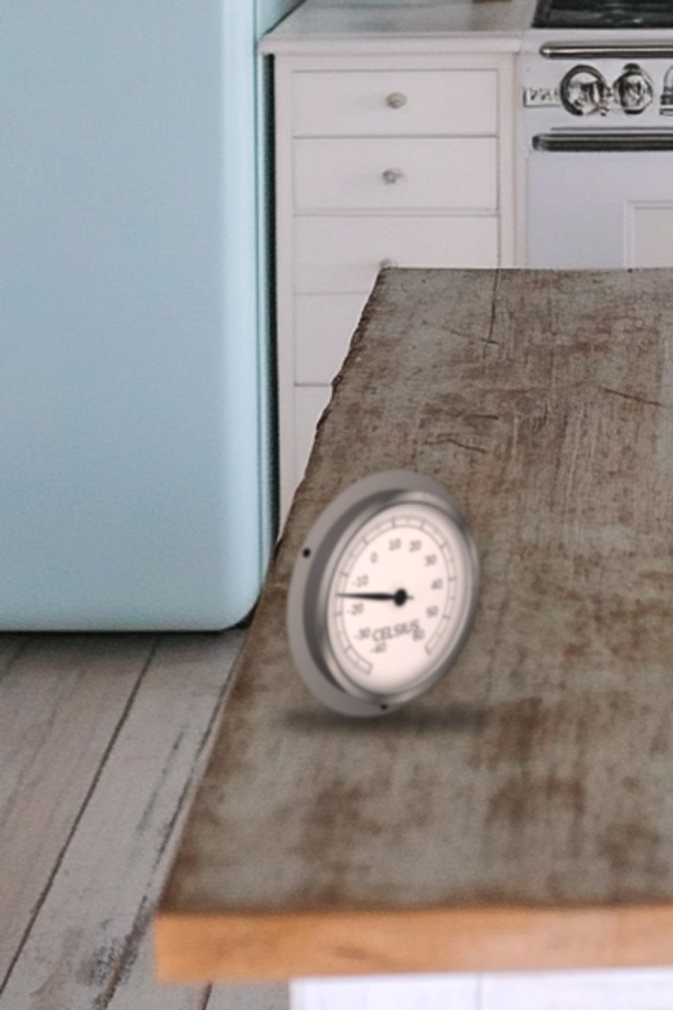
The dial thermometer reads -15
